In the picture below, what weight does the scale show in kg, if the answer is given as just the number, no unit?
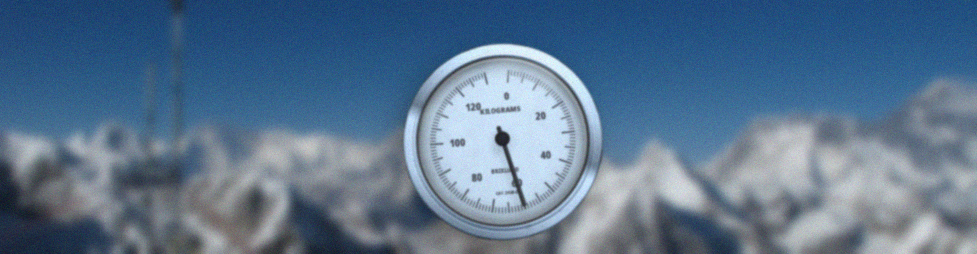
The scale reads 60
